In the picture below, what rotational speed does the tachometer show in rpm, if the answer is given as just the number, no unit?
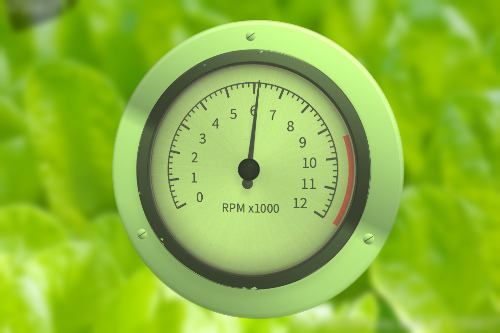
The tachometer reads 6200
